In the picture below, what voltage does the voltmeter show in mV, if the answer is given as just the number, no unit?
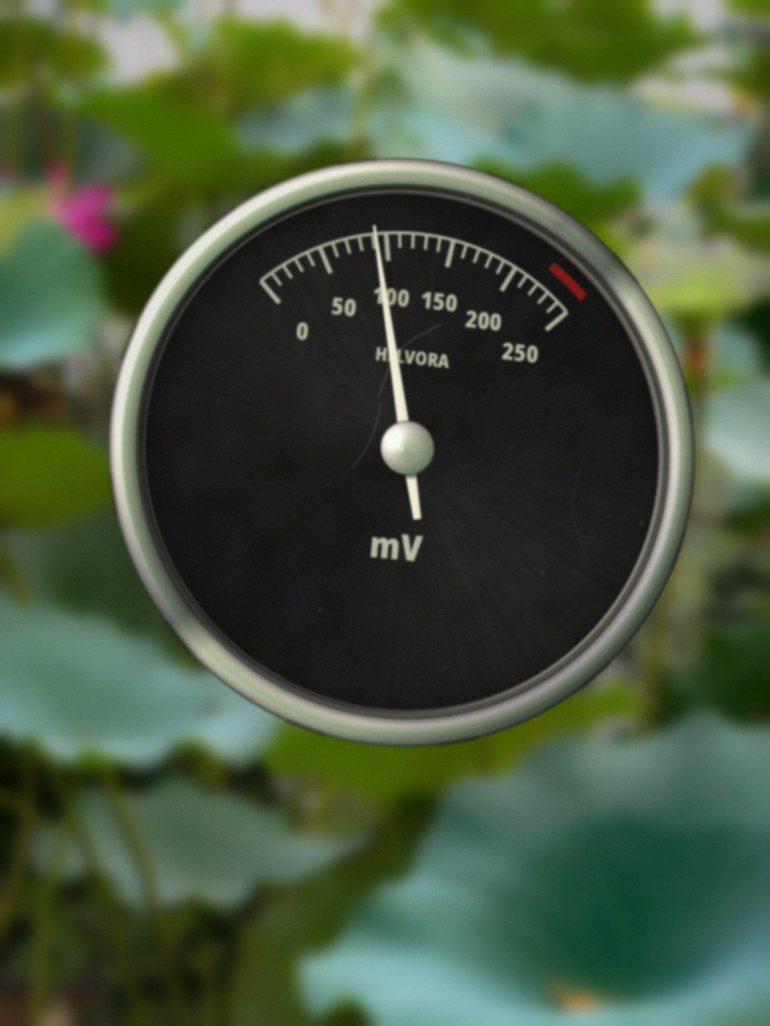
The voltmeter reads 90
